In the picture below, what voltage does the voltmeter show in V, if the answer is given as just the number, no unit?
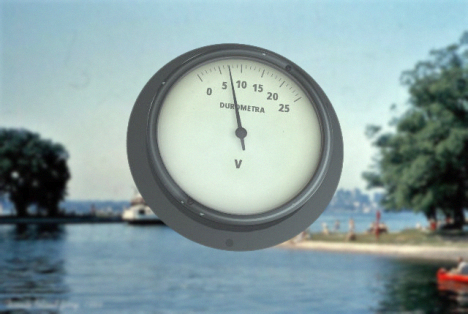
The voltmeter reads 7
